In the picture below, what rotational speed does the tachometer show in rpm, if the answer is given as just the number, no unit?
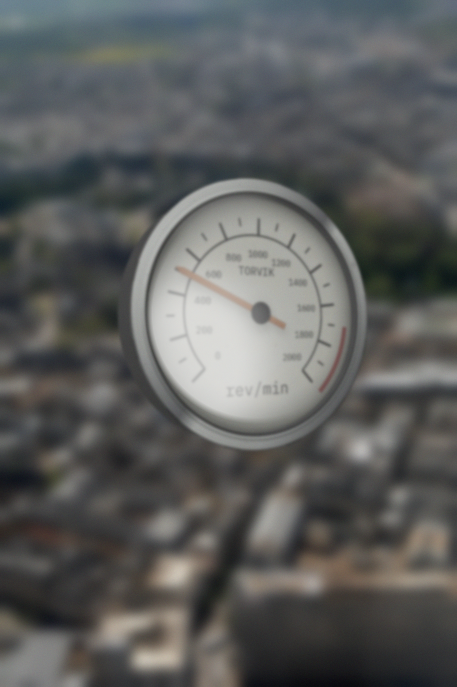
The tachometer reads 500
